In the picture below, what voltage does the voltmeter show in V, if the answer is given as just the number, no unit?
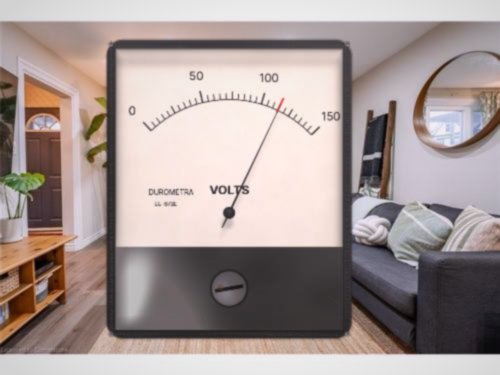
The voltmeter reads 115
